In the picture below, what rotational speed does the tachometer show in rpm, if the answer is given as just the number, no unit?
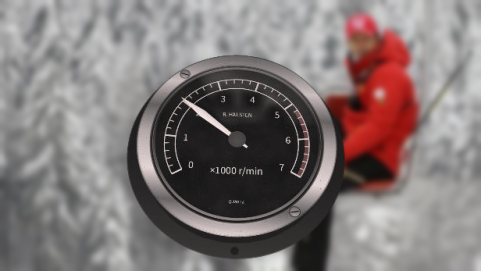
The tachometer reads 2000
